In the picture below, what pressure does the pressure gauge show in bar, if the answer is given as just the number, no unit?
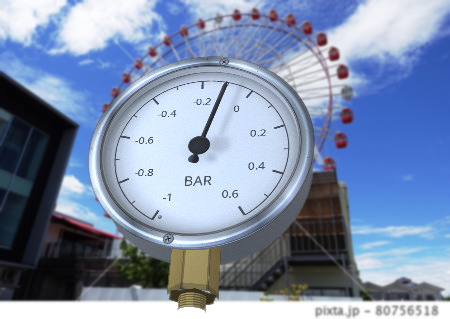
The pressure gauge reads -0.1
